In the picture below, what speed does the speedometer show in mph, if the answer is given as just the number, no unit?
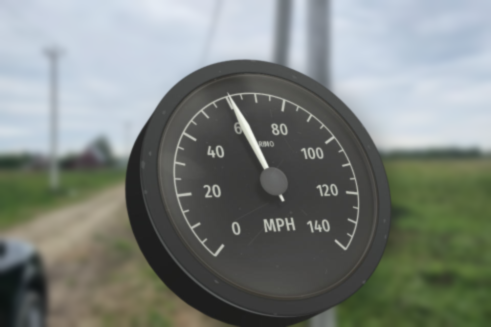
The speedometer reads 60
